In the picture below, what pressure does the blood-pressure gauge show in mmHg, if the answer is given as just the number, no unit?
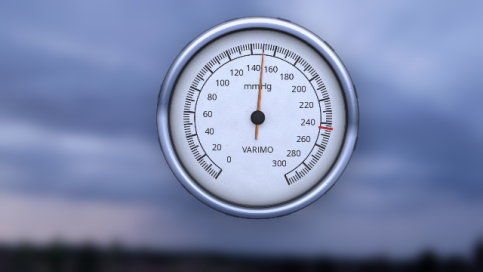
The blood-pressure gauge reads 150
